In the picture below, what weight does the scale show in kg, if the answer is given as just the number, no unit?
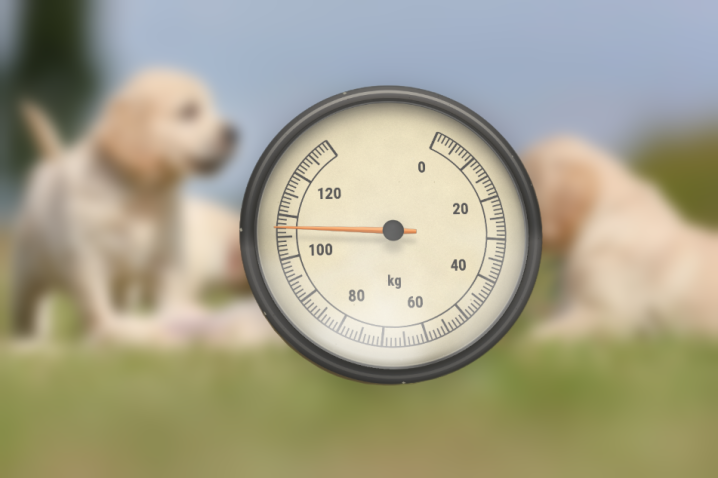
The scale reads 107
